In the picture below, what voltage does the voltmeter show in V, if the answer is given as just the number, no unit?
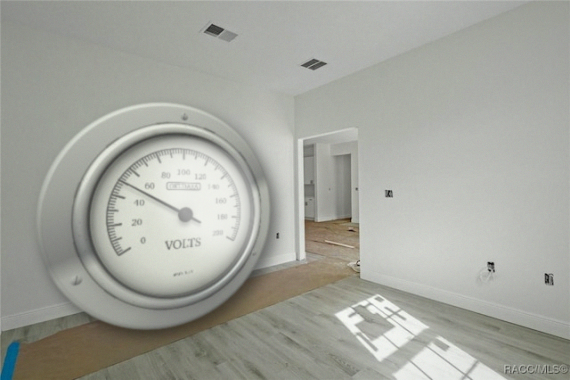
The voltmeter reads 50
